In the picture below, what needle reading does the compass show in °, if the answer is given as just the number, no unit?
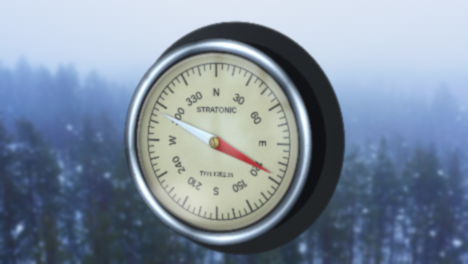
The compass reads 115
